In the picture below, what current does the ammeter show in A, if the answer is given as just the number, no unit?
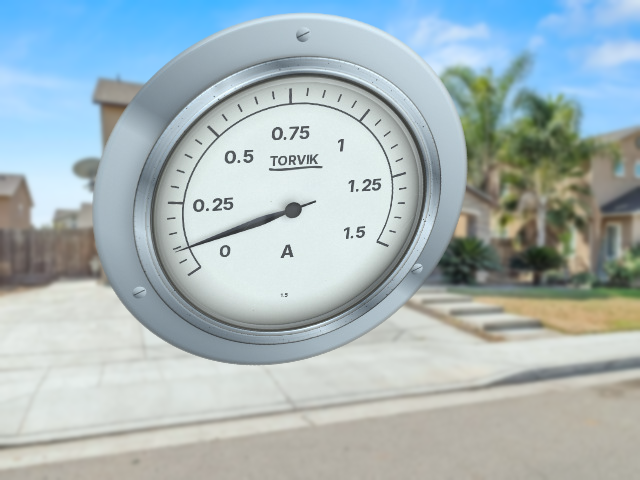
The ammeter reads 0.1
